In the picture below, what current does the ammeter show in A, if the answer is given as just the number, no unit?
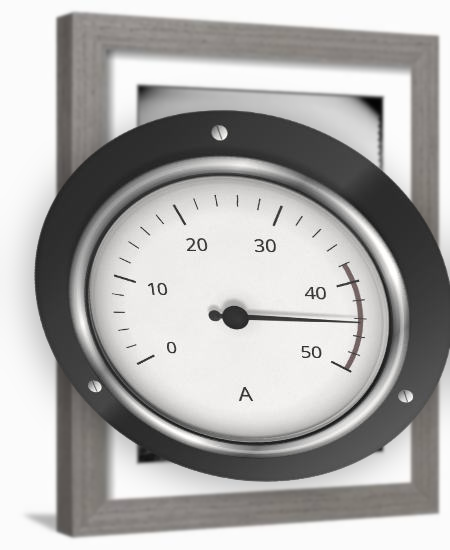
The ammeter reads 44
